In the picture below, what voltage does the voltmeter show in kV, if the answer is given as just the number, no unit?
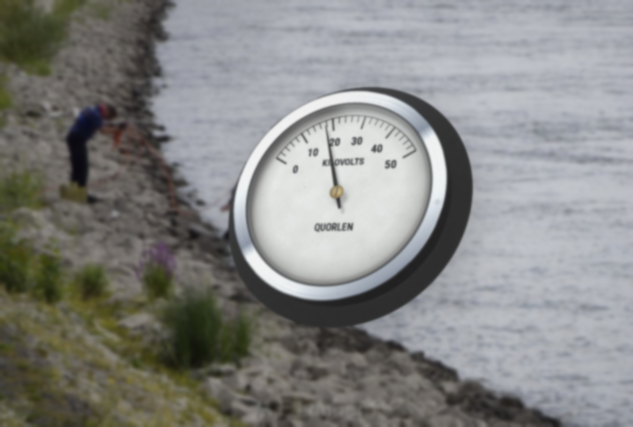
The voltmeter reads 18
